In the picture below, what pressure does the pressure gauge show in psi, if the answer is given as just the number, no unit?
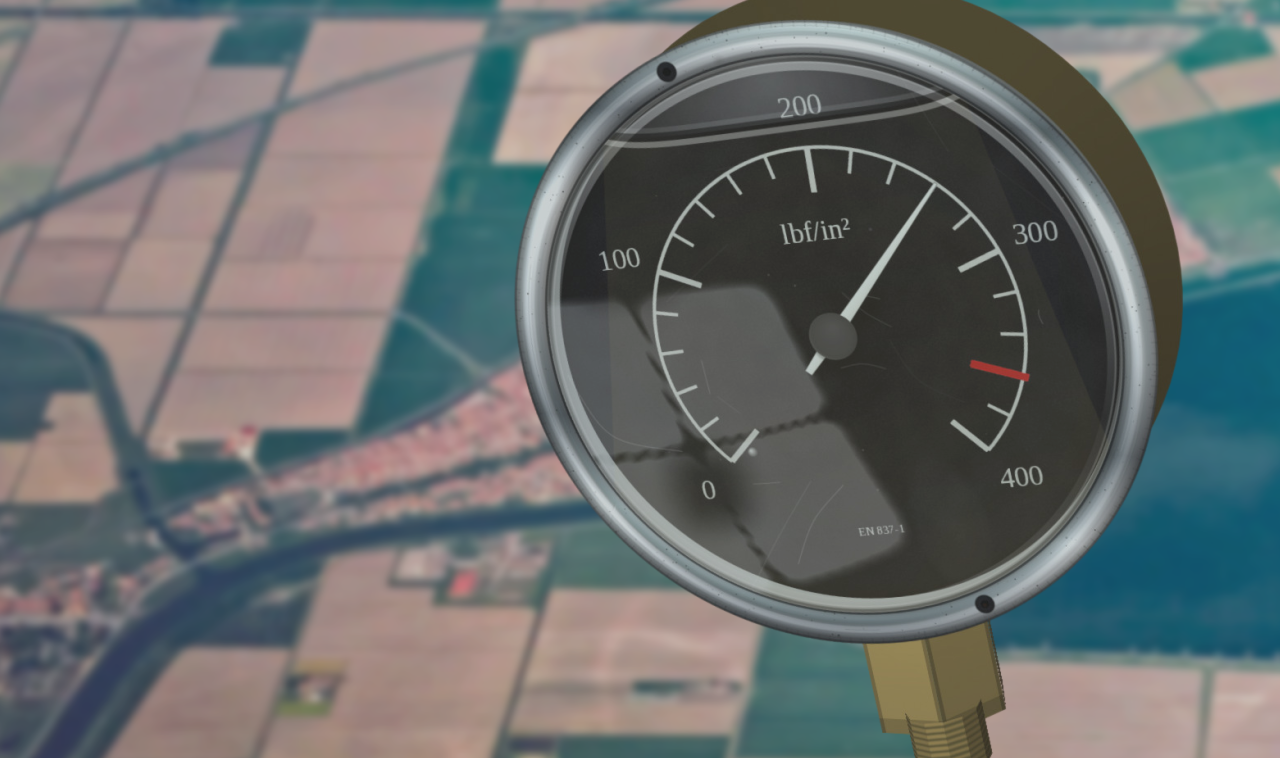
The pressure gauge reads 260
